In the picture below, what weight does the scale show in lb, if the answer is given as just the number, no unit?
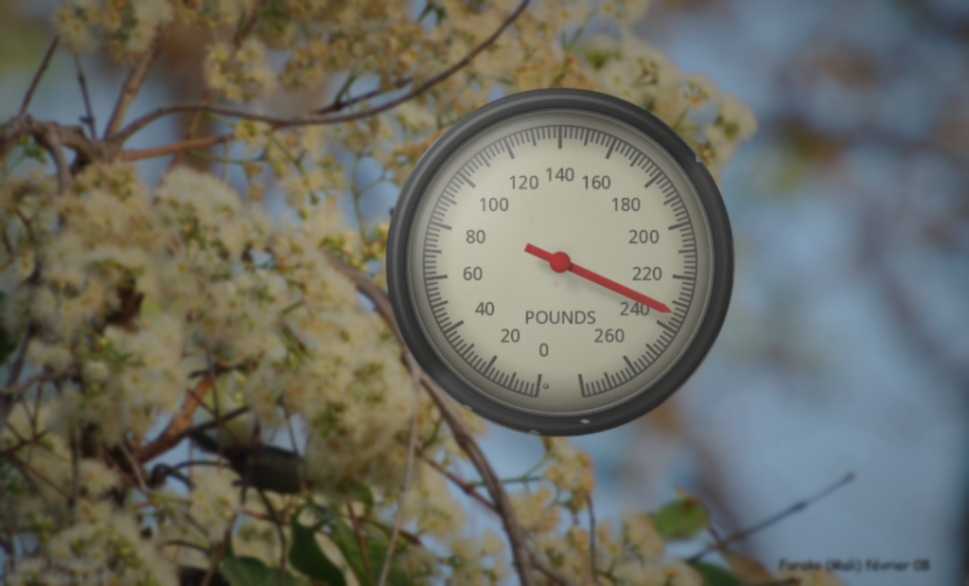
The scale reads 234
